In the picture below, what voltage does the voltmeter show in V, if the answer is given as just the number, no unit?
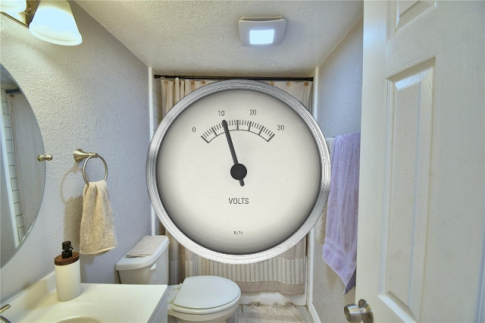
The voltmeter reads 10
